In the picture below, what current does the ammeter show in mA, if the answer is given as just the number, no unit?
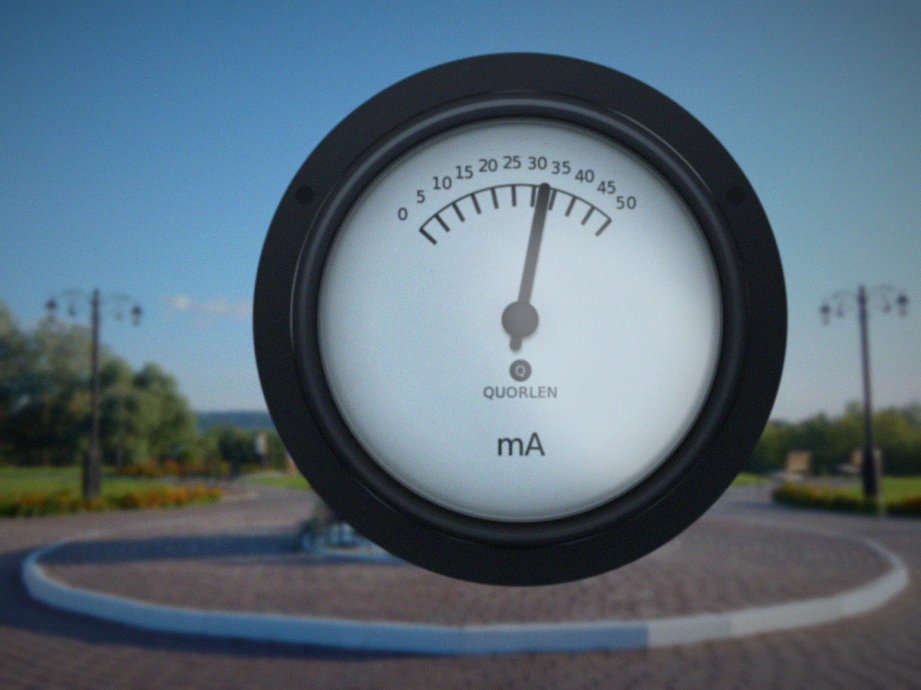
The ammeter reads 32.5
